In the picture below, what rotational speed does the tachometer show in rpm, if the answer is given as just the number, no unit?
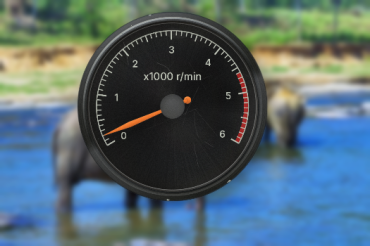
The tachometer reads 200
